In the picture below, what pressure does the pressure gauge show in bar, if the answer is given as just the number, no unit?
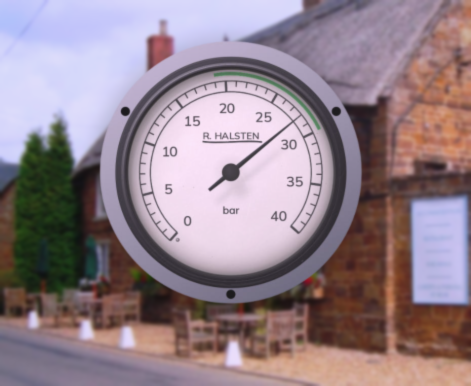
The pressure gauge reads 28
